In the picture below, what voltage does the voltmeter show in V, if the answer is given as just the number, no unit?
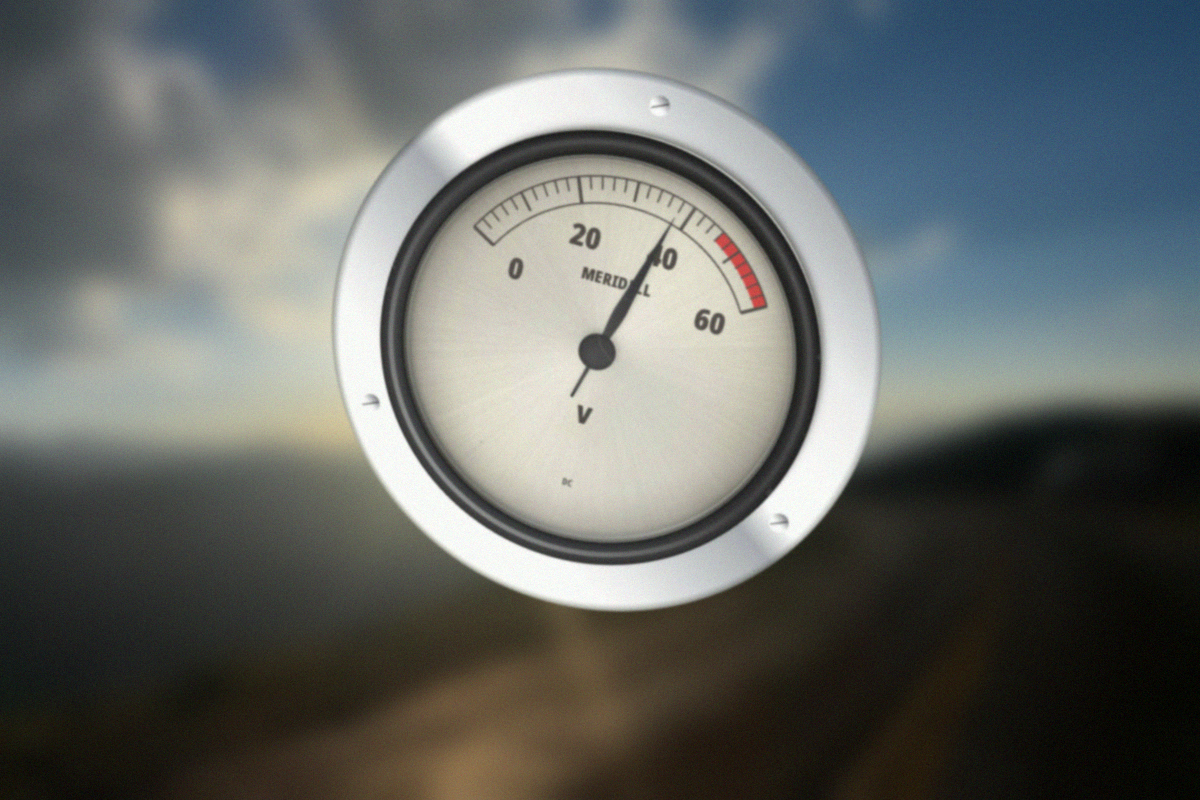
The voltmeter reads 38
